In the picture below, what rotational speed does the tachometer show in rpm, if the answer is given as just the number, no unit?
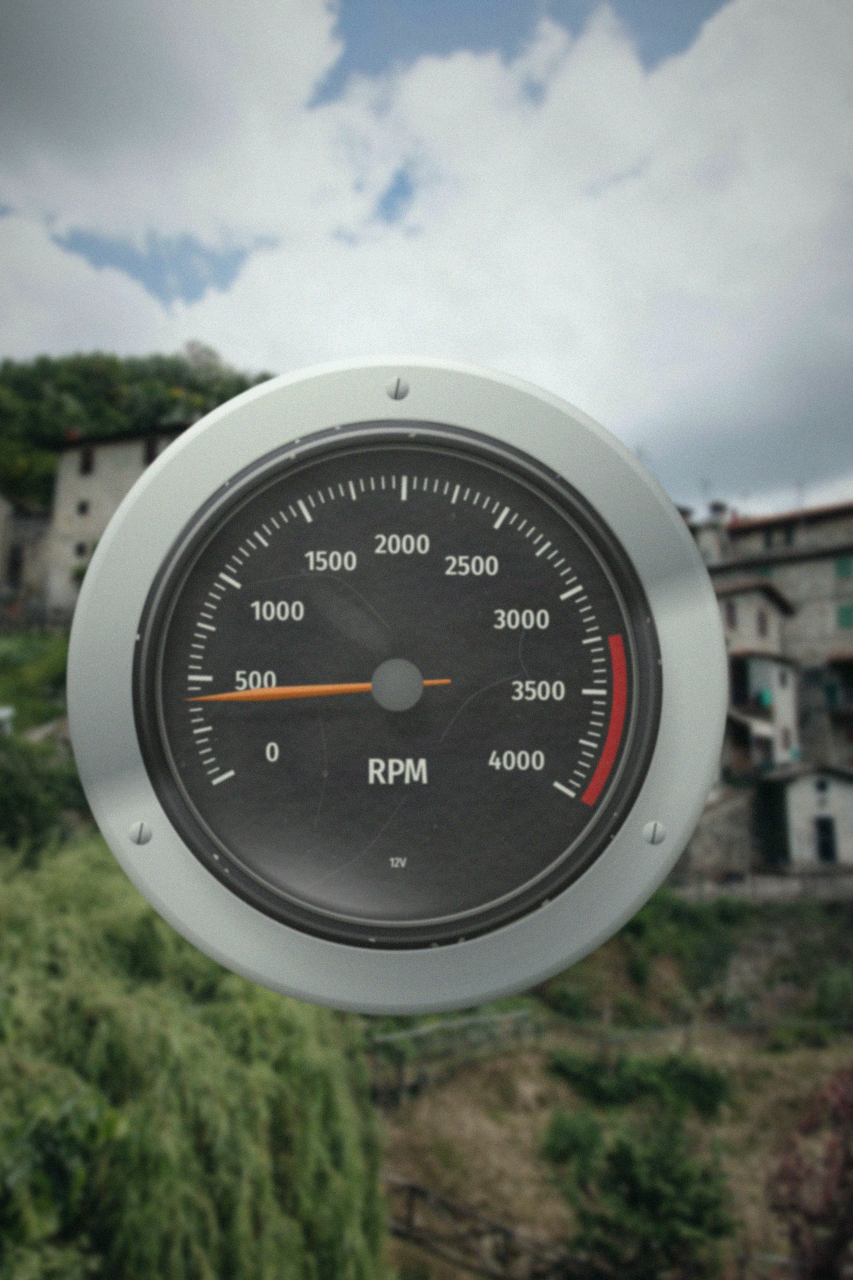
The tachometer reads 400
